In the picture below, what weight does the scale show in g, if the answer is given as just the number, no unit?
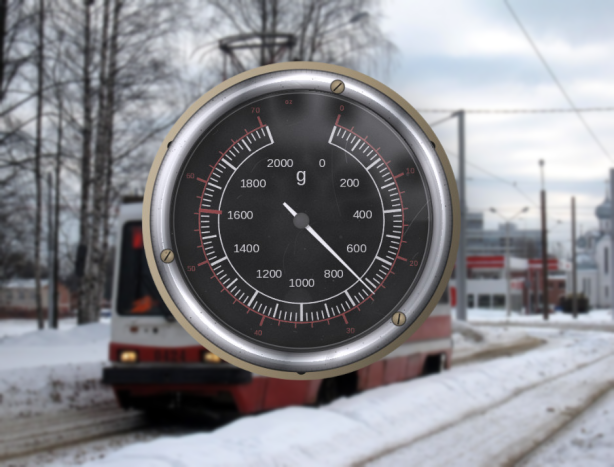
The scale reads 720
